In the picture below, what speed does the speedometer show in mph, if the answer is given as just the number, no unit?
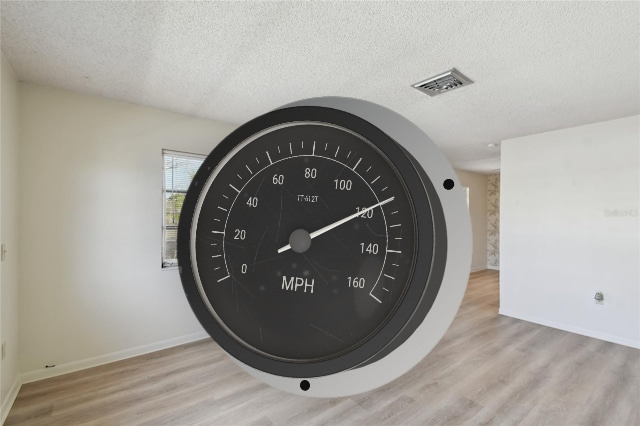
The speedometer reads 120
